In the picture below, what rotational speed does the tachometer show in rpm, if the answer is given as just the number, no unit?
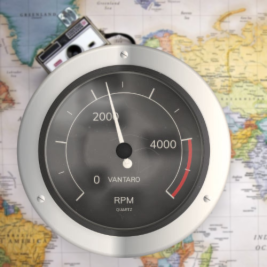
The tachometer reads 2250
